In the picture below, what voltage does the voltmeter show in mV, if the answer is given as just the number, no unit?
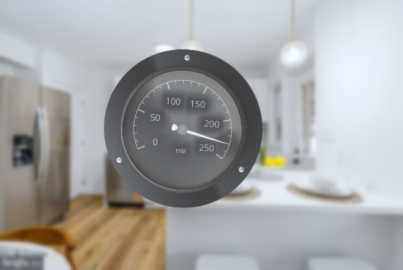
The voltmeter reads 230
